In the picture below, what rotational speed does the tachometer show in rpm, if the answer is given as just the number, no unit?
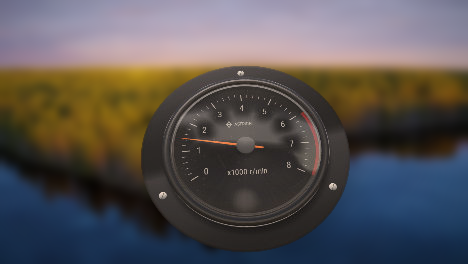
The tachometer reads 1400
